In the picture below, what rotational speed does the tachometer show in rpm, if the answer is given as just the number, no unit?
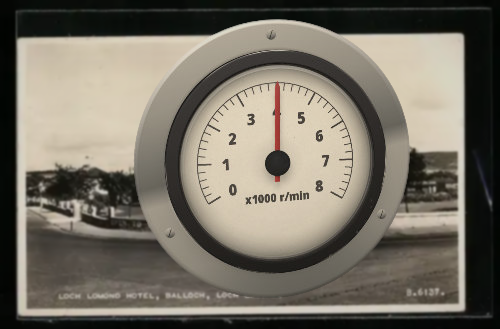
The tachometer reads 4000
